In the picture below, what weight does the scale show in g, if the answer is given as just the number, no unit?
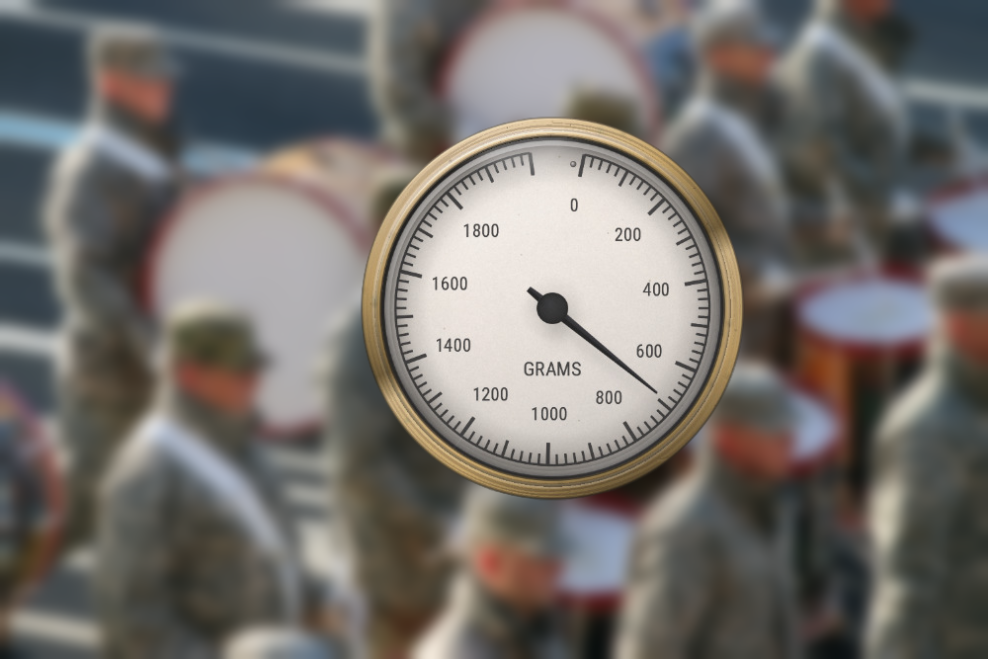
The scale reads 690
